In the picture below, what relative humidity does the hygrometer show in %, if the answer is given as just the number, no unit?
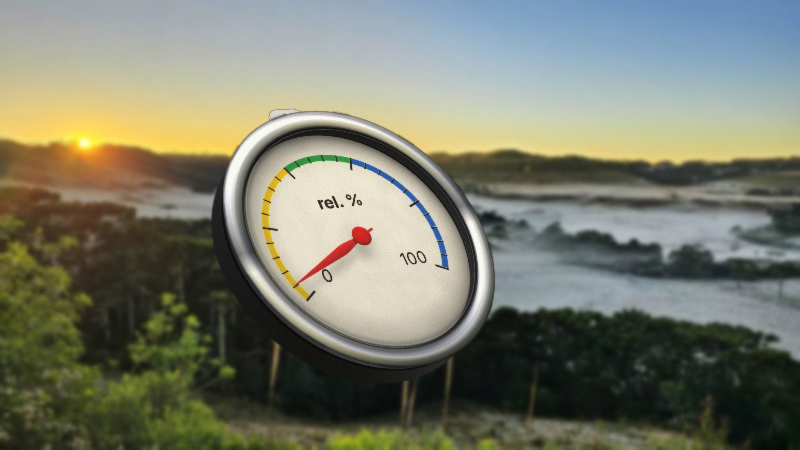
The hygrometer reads 4
